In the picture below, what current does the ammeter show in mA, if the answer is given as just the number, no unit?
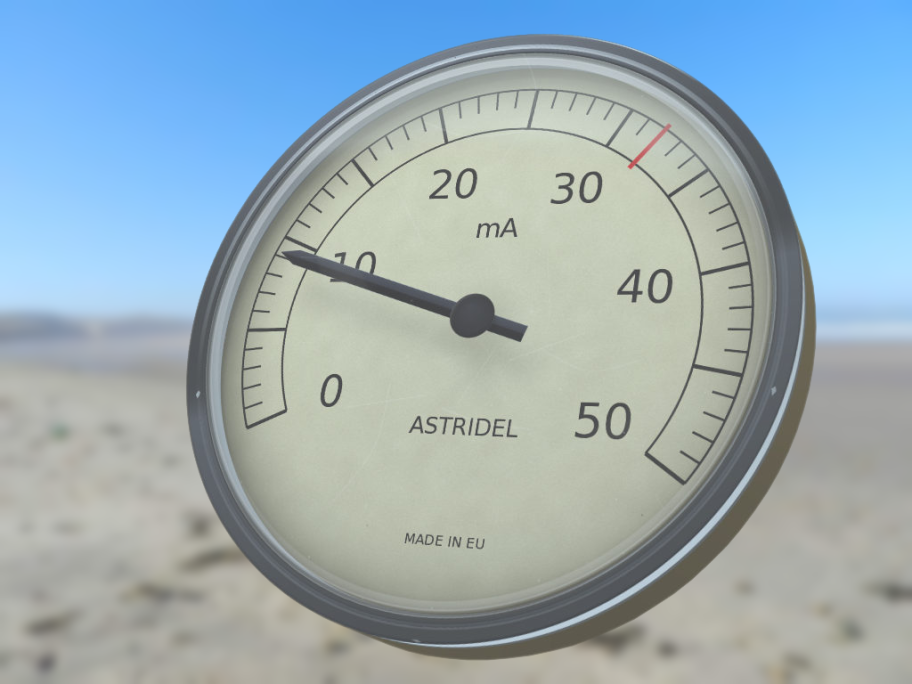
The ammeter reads 9
